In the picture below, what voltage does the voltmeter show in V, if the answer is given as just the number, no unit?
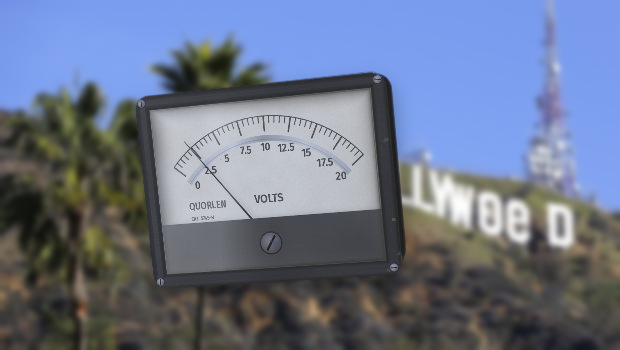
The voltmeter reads 2.5
